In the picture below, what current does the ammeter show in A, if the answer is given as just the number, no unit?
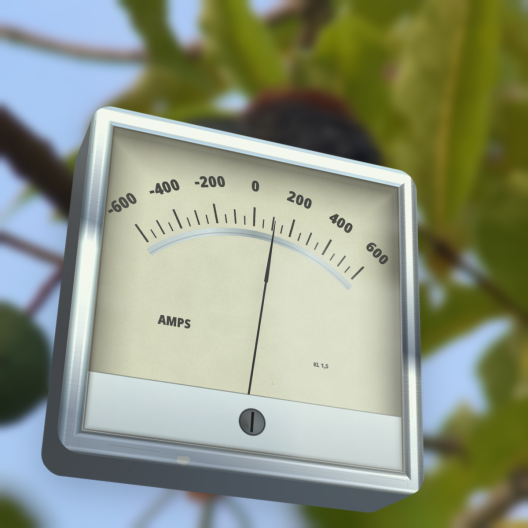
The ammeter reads 100
